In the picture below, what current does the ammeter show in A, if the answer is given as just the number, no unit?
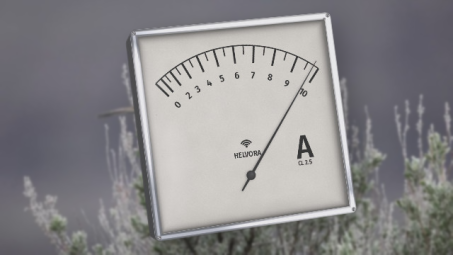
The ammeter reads 9.75
